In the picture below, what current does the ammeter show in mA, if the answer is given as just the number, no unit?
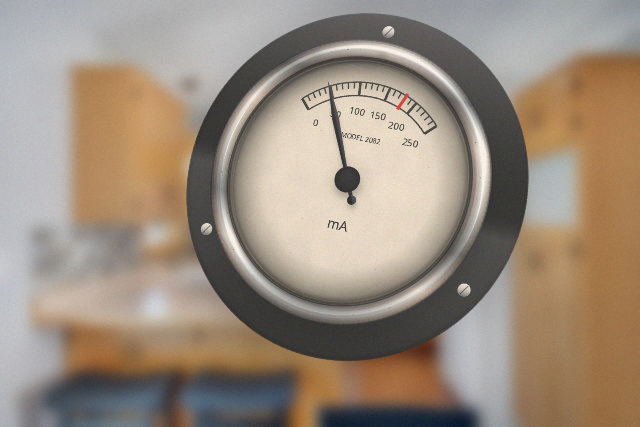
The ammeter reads 50
